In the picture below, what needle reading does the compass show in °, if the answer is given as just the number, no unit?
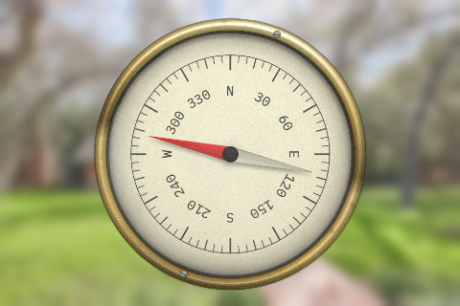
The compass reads 282.5
